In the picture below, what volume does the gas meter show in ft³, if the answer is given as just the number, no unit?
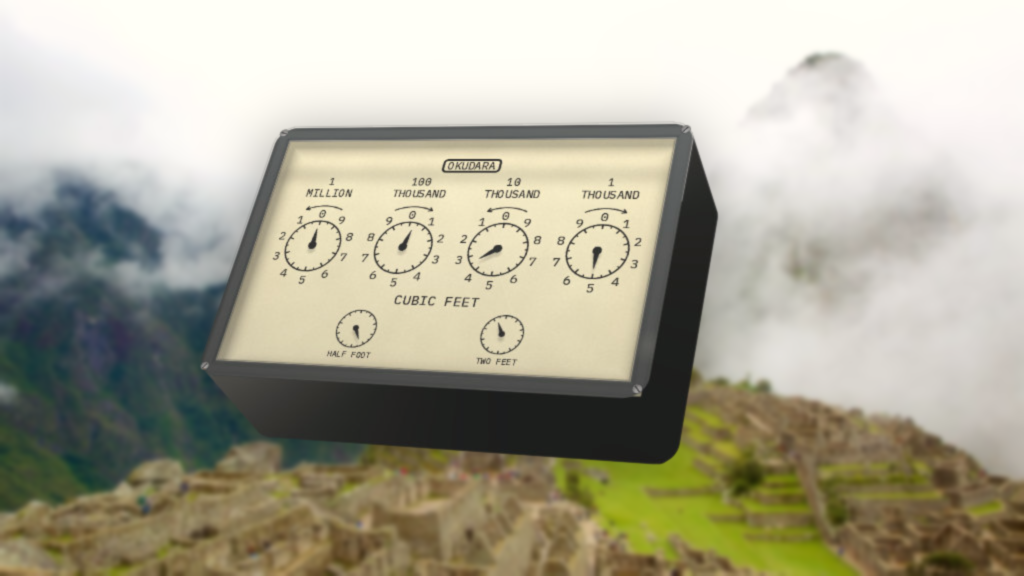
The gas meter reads 3500
